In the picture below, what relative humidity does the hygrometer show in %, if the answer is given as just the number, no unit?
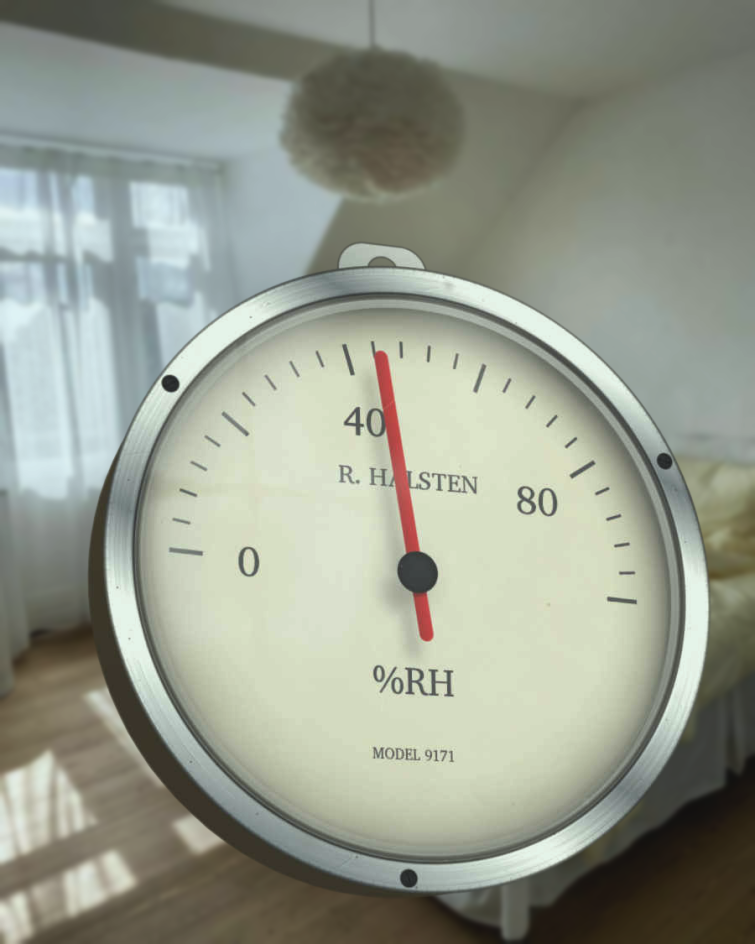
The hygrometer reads 44
